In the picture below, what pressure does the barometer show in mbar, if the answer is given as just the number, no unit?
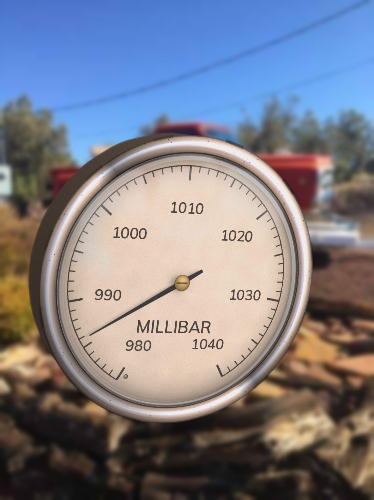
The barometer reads 986
